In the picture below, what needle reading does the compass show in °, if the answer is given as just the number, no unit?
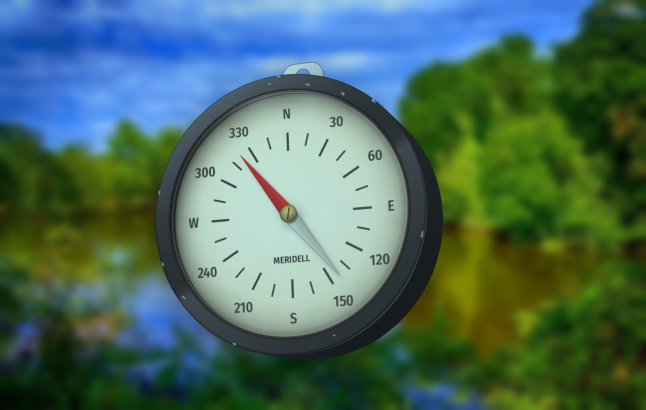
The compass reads 322.5
